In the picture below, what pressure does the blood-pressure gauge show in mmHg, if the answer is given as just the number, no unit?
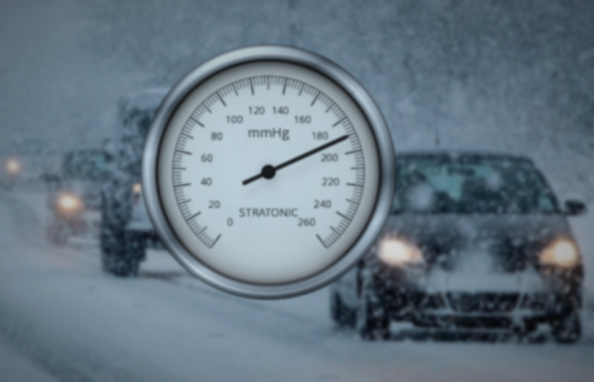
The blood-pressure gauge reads 190
